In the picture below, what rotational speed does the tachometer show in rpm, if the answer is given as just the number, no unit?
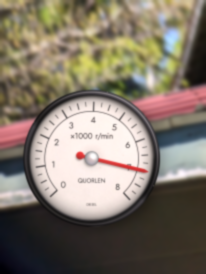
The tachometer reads 7000
